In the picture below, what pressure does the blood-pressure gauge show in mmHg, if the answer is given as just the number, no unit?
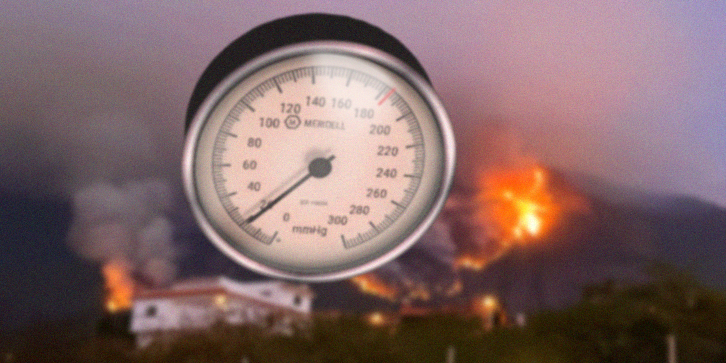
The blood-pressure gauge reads 20
